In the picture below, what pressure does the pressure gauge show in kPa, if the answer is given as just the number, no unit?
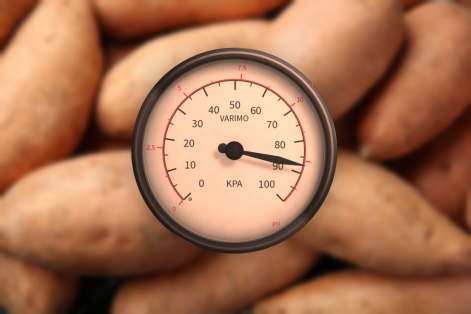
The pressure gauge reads 87.5
